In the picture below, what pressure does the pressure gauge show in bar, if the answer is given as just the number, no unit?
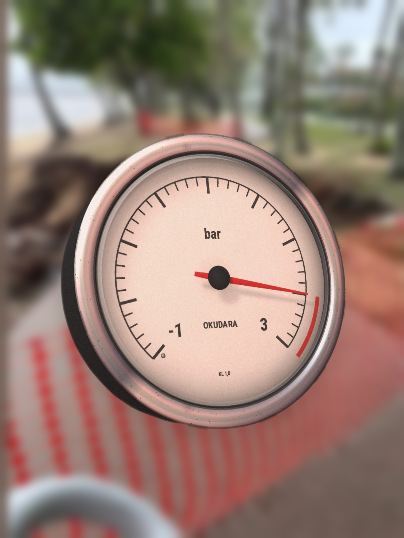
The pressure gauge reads 2.5
